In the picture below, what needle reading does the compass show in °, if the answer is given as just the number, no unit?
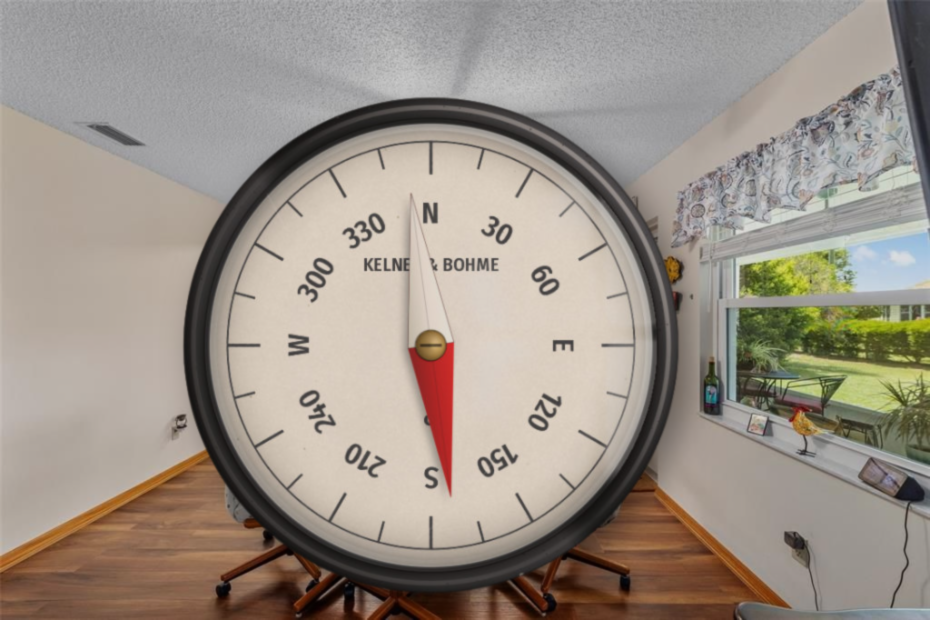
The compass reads 172.5
